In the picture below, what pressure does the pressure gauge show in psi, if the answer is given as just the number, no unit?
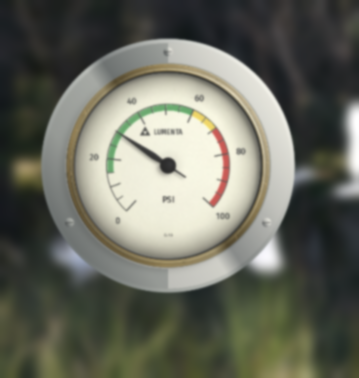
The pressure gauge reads 30
